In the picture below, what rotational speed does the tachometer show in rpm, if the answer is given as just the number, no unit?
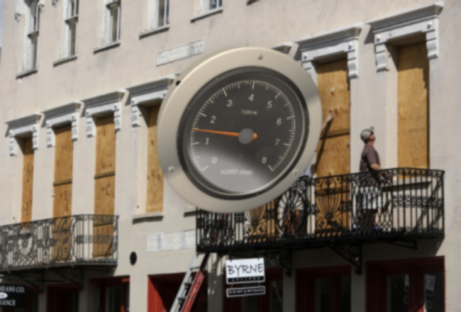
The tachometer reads 1500
